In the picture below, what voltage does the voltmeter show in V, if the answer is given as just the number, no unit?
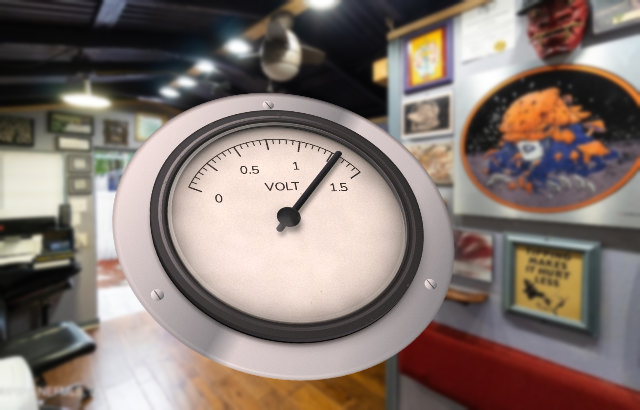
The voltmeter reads 1.3
